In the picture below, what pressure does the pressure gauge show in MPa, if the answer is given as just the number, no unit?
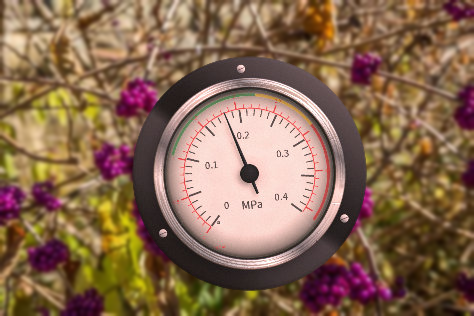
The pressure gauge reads 0.18
